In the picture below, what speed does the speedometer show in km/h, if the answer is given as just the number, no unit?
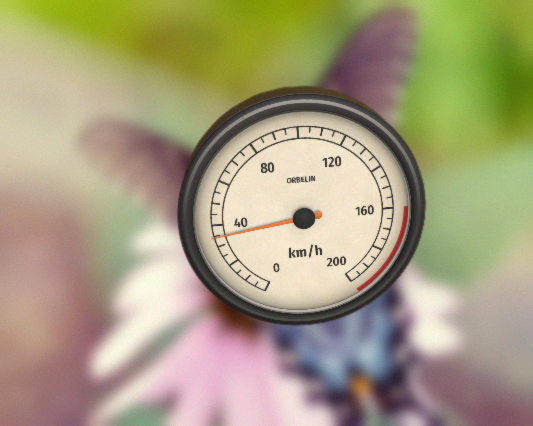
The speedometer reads 35
